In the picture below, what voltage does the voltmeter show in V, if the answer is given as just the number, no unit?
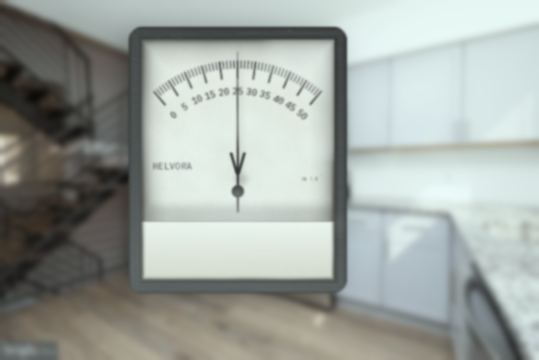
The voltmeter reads 25
